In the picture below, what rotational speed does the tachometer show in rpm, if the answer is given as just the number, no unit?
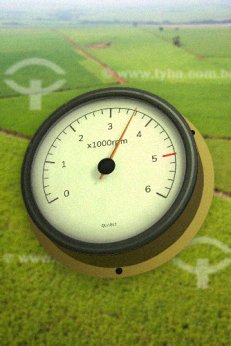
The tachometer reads 3600
